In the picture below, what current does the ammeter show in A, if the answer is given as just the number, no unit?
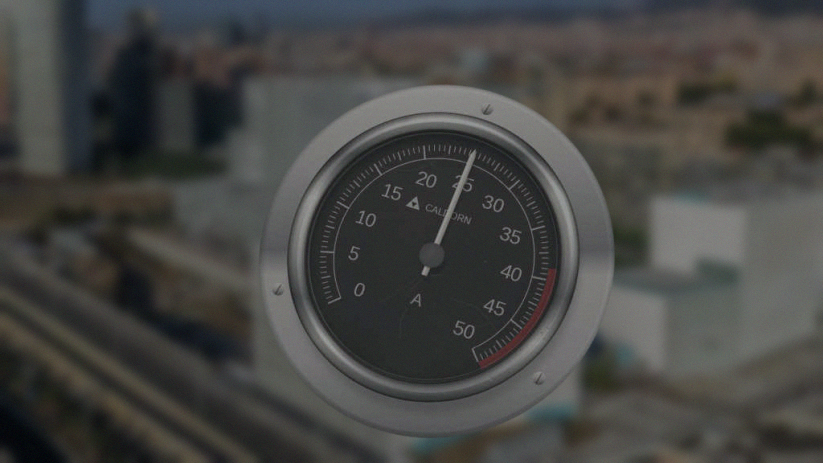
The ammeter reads 25
